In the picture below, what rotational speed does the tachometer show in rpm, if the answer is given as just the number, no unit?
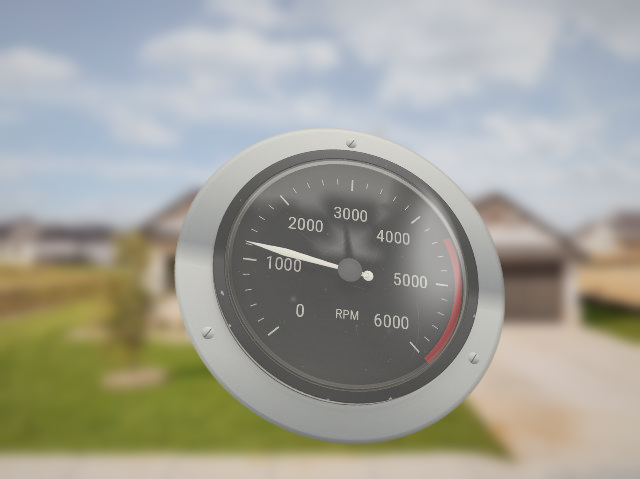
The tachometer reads 1200
